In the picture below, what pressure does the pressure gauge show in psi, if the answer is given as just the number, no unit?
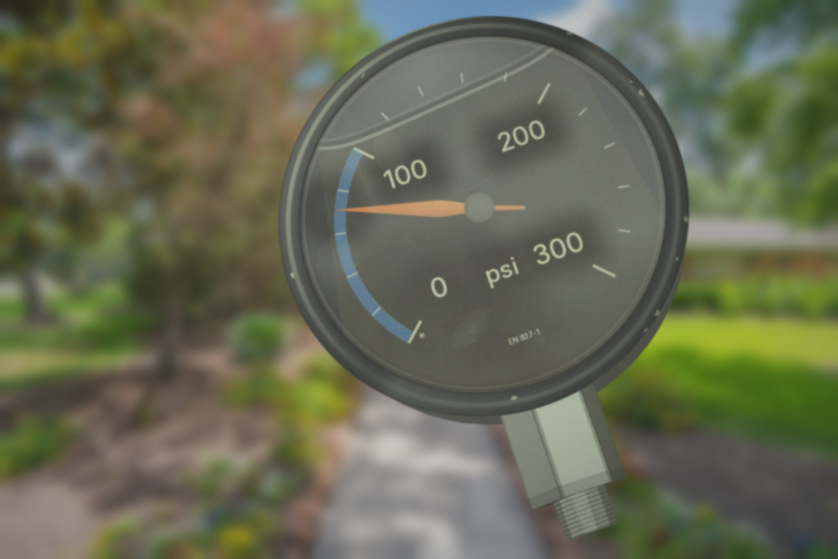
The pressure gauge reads 70
